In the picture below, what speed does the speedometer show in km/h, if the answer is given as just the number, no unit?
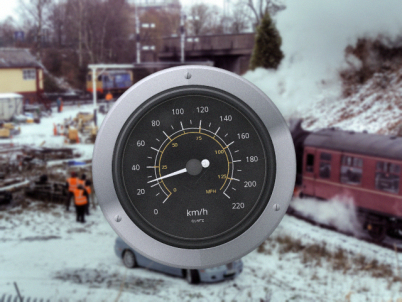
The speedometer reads 25
